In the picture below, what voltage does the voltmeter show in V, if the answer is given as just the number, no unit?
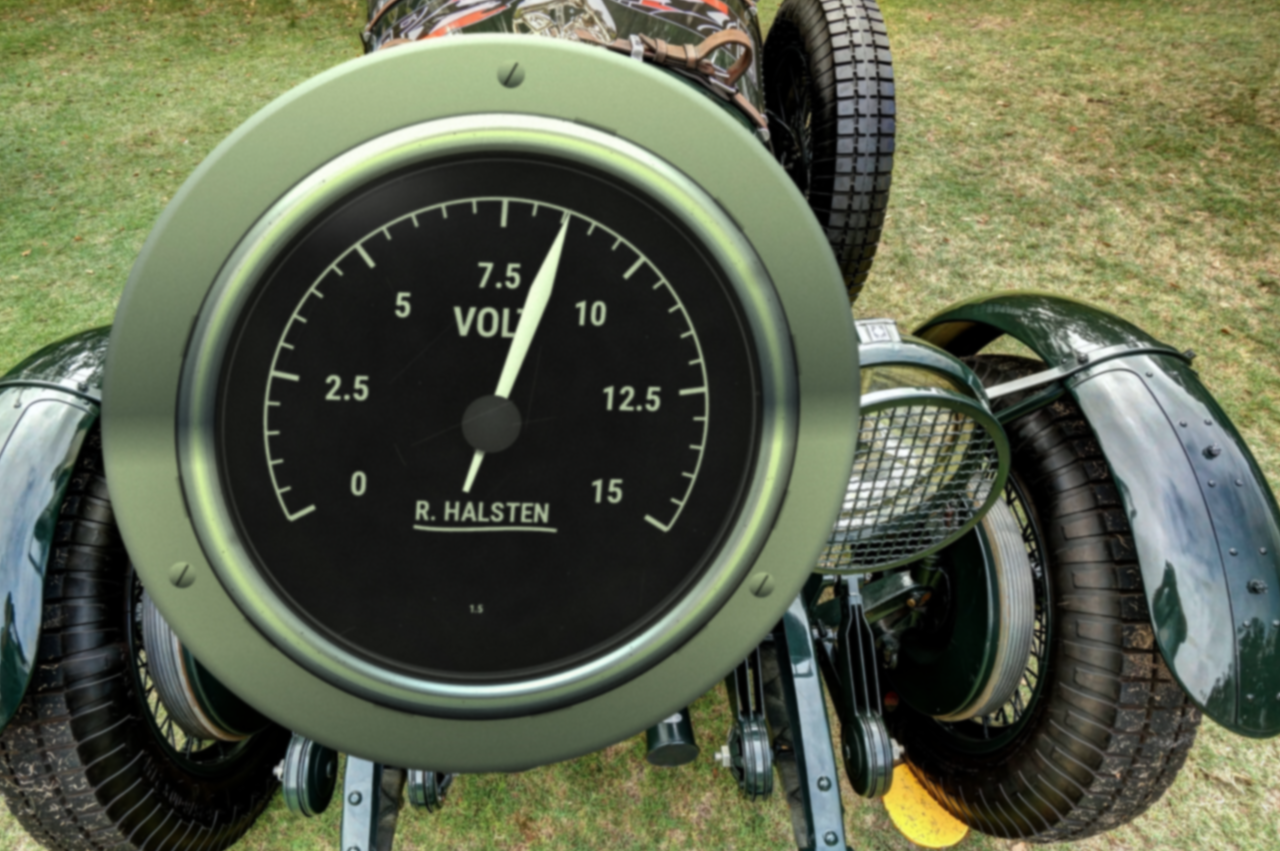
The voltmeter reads 8.5
